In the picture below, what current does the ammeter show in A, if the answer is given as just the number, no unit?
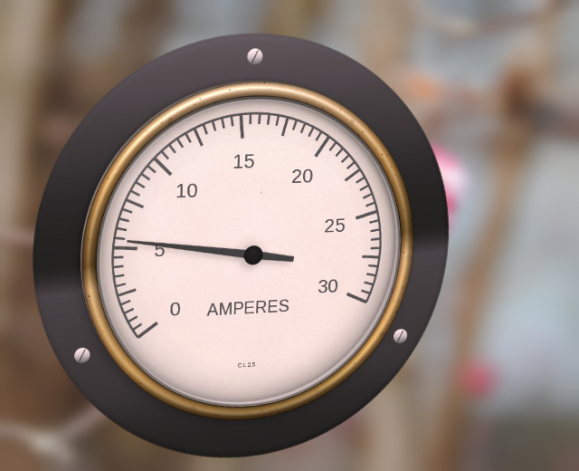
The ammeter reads 5.5
